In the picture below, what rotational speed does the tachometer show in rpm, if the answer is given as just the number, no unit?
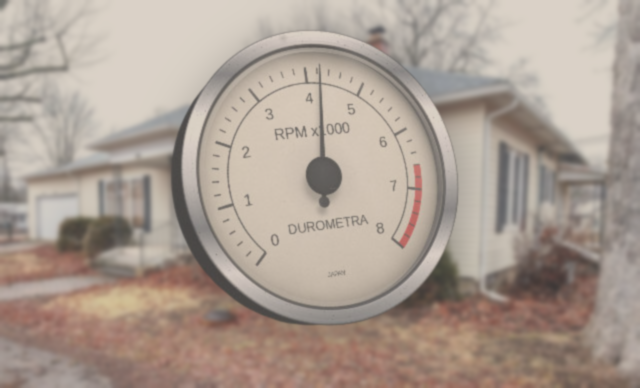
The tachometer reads 4200
